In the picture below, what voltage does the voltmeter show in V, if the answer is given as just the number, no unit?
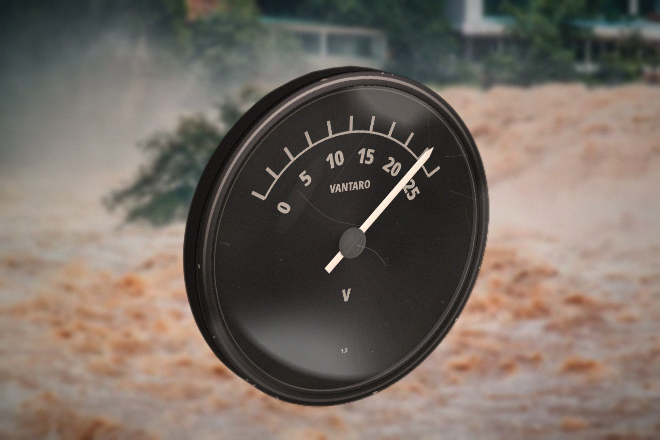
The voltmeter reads 22.5
